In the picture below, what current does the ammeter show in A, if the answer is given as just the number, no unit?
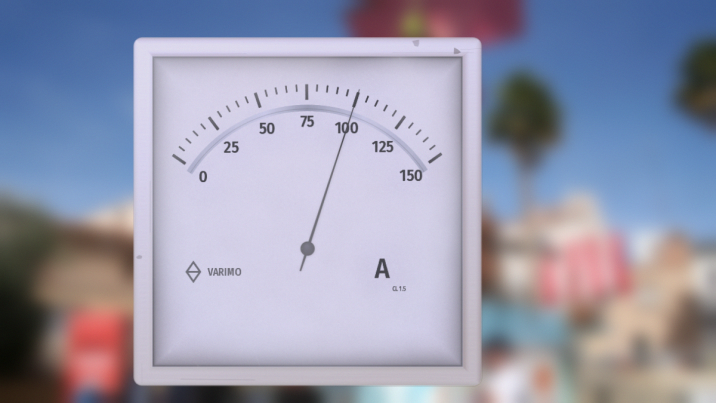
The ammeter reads 100
